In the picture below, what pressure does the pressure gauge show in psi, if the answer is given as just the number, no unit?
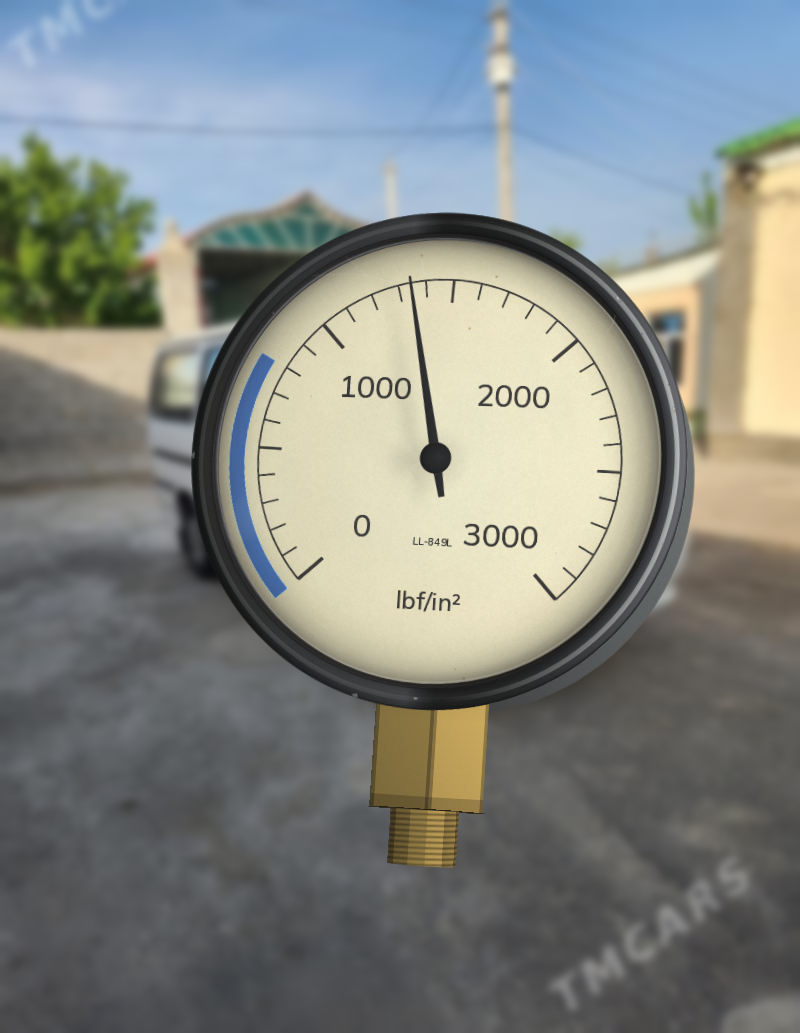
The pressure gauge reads 1350
